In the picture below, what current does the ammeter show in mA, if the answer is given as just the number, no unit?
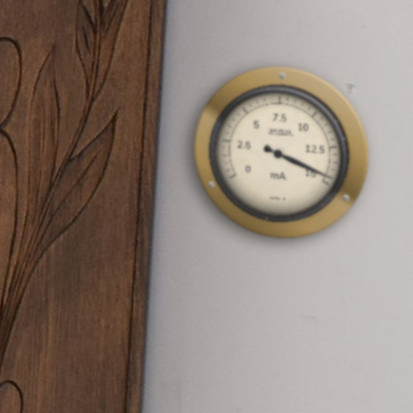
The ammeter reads 14.5
